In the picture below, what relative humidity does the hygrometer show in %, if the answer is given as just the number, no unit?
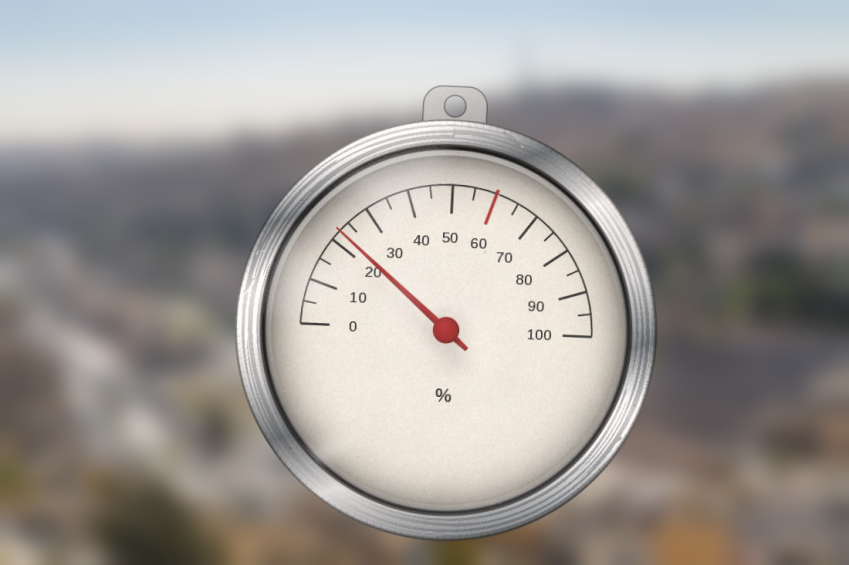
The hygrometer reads 22.5
